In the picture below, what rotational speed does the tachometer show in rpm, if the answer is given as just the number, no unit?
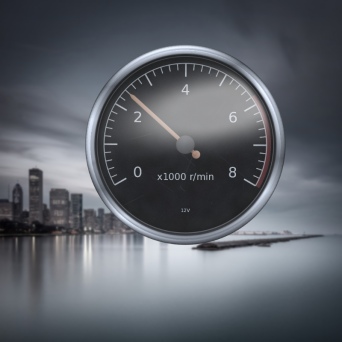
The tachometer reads 2400
